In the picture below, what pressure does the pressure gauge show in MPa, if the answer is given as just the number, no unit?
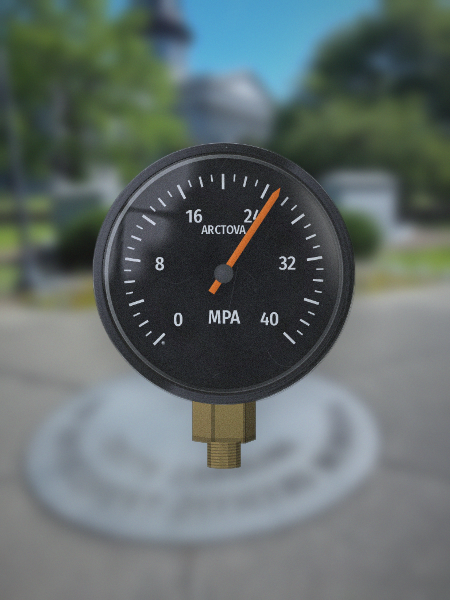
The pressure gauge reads 25
